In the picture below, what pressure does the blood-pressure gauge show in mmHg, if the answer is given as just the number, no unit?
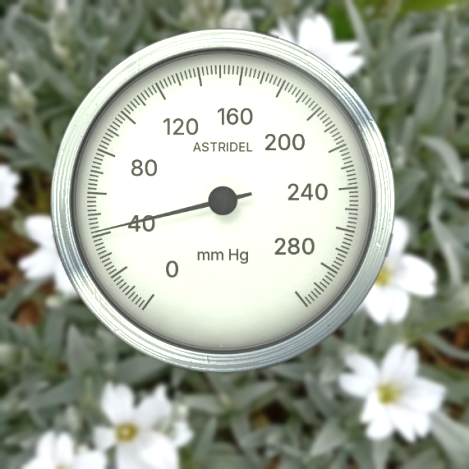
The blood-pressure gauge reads 42
